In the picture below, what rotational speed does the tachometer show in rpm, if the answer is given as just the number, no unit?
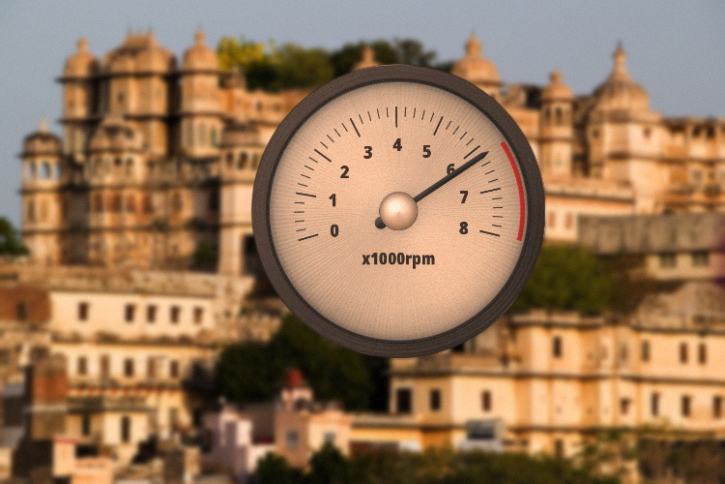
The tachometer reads 6200
